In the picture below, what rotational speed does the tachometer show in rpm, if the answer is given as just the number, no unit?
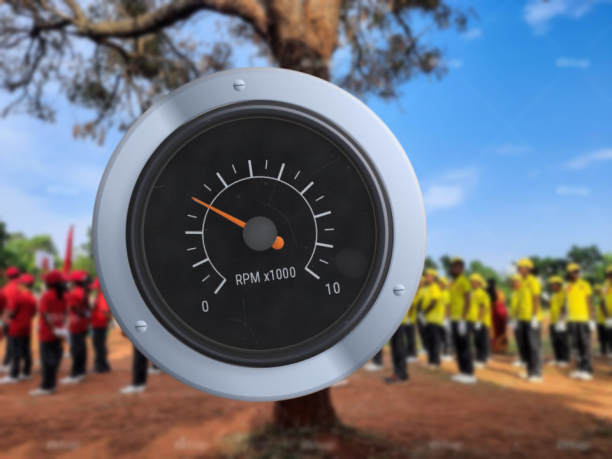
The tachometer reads 3000
